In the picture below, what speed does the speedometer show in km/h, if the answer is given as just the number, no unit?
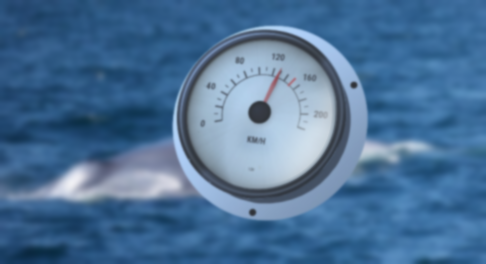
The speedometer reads 130
